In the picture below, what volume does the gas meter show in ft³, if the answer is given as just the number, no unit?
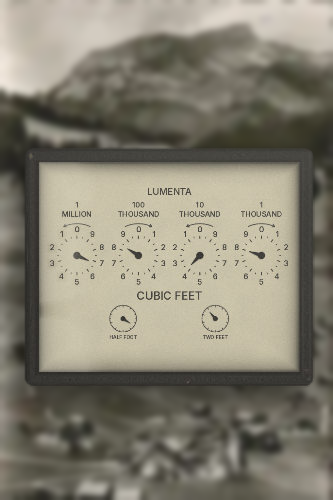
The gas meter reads 683800
